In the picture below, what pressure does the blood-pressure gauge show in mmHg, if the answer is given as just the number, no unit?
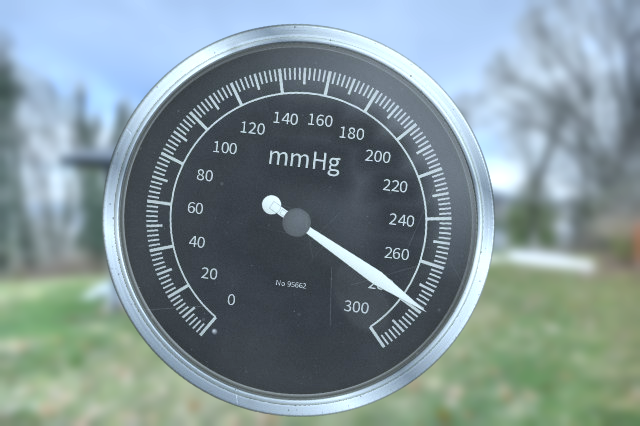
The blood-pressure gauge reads 278
